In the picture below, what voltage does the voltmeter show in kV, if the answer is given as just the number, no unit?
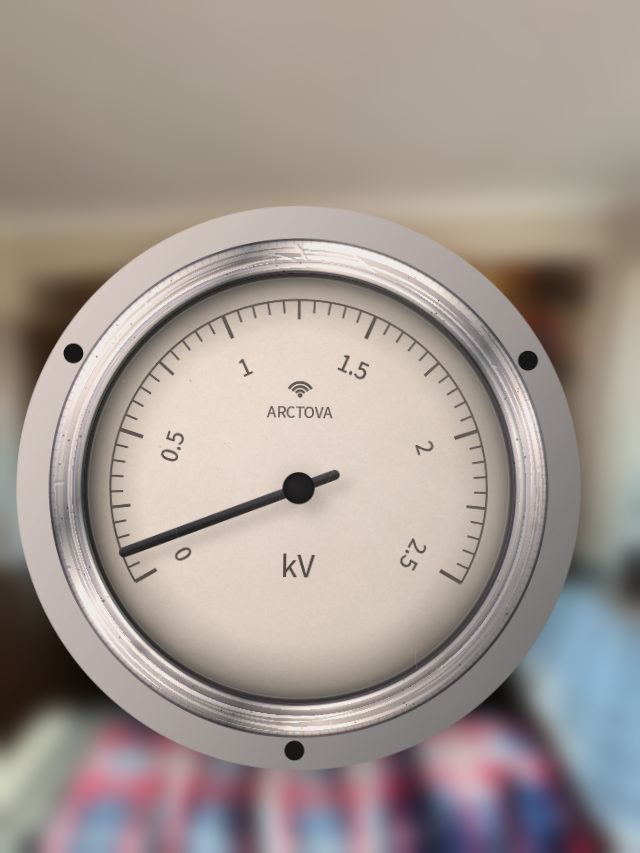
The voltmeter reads 0.1
